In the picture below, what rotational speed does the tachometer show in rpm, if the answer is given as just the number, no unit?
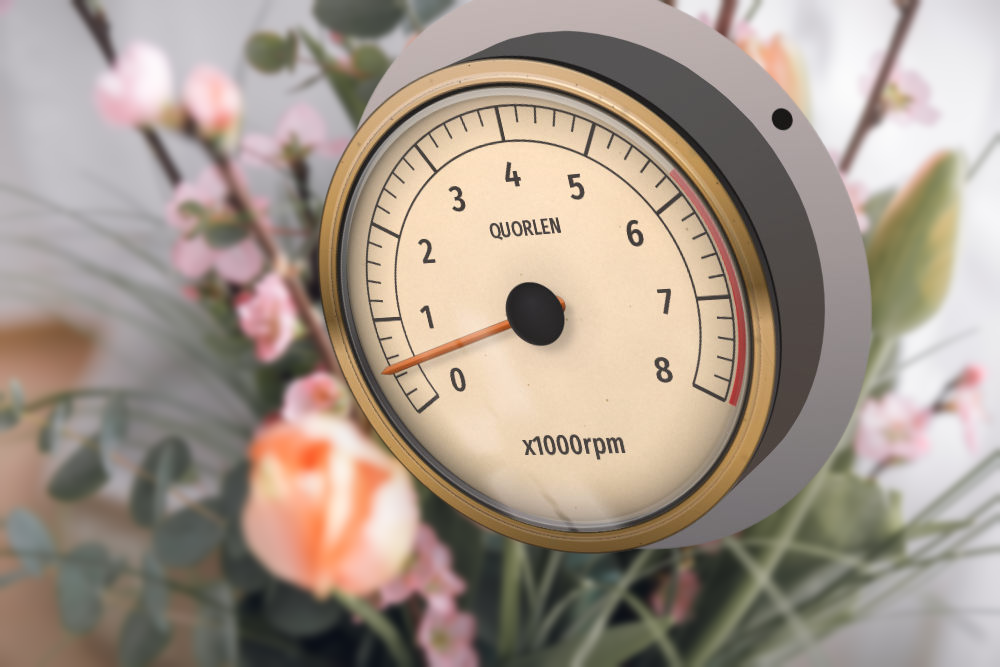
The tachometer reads 500
